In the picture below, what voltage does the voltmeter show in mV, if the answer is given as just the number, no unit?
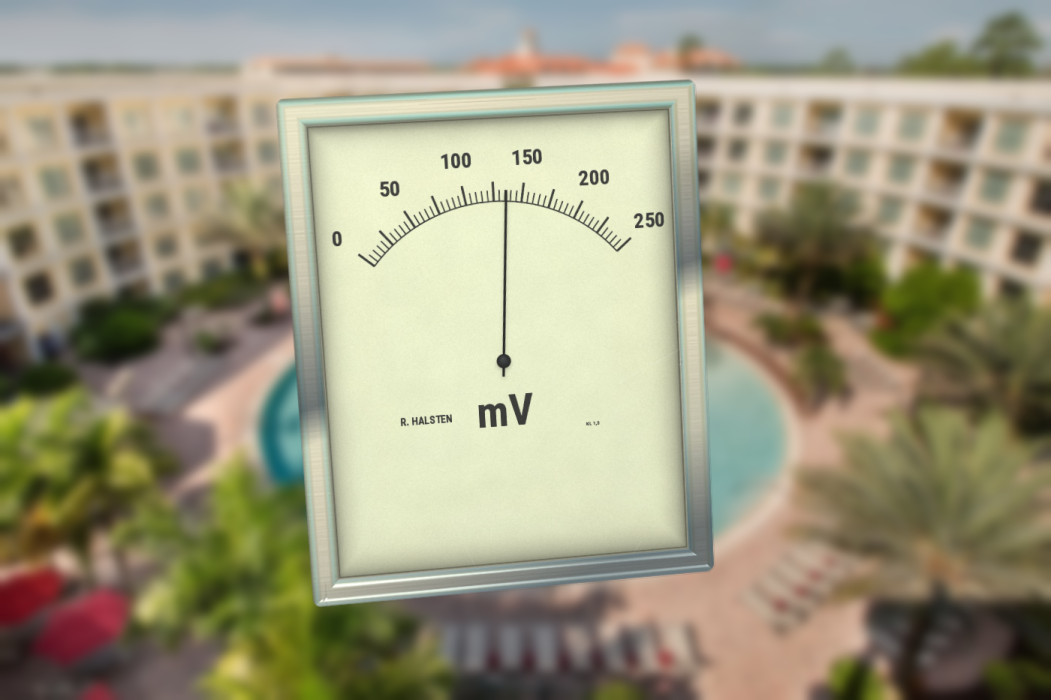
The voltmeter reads 135
